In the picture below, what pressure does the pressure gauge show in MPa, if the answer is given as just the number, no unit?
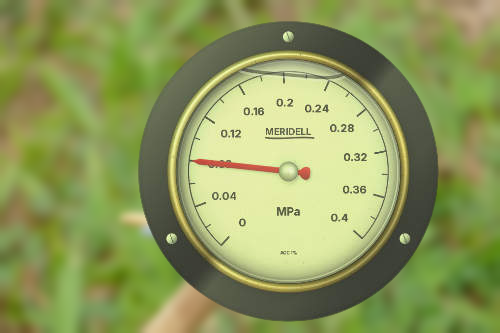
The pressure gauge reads 0.08
